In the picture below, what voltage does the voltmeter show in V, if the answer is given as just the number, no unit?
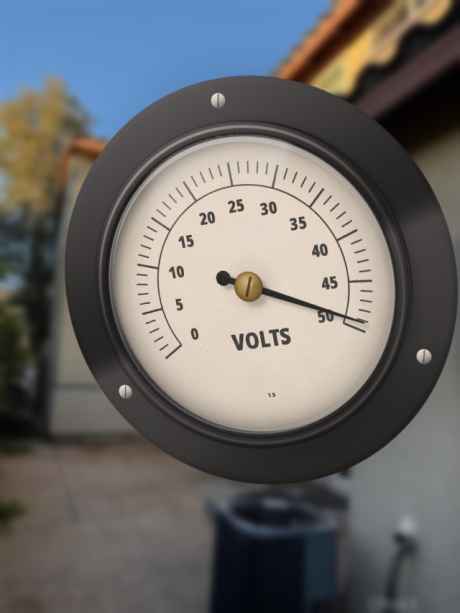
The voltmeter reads 49
